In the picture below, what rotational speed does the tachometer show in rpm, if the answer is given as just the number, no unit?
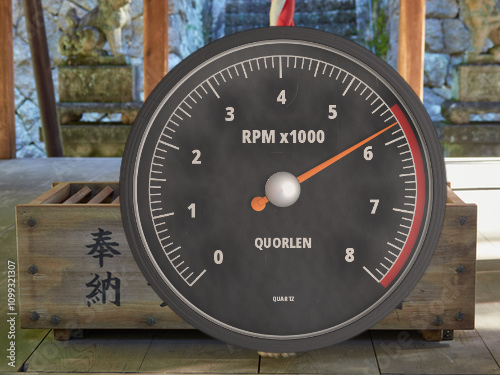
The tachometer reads 5800
